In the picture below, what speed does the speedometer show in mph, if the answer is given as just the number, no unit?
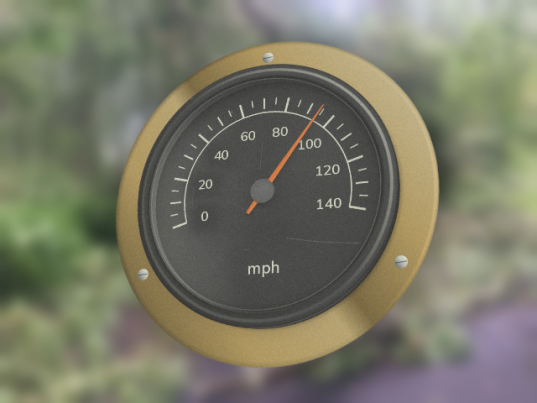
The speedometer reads 95
